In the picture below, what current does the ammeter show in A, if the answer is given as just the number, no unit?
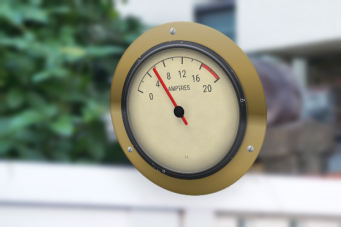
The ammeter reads 6
